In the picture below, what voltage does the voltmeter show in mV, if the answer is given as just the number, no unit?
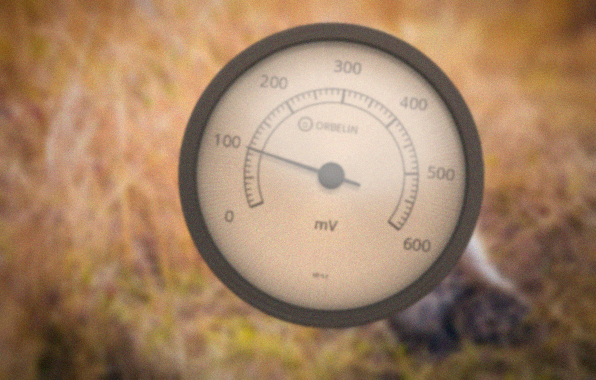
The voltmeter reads 100
